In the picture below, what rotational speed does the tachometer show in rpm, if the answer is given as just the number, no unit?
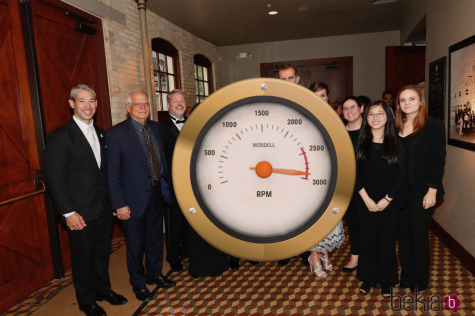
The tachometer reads 2900
